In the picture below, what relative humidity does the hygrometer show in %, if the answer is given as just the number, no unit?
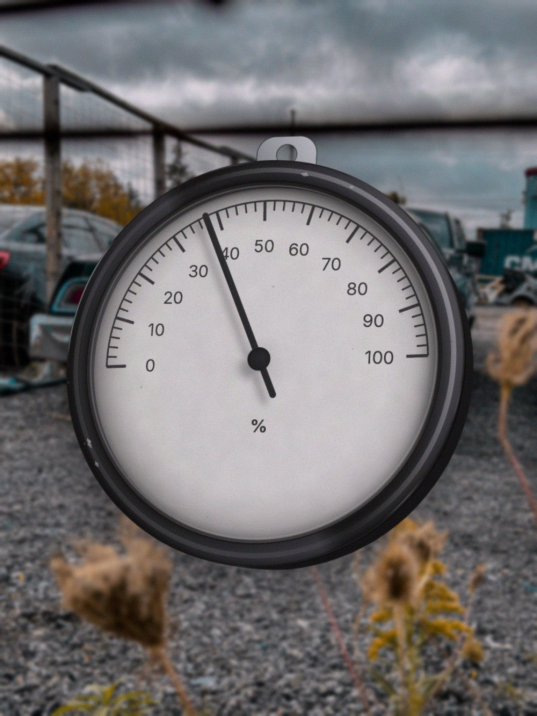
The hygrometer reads 38
